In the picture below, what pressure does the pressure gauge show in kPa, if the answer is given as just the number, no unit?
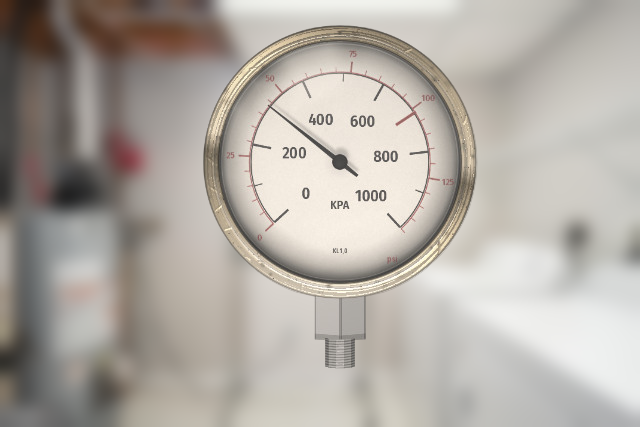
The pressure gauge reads 300
